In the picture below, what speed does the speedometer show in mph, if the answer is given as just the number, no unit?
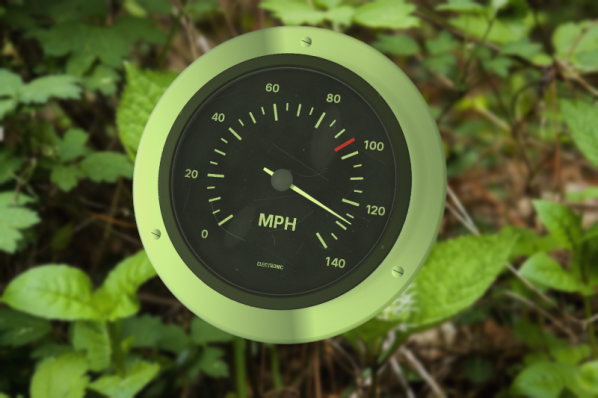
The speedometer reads 127.5
